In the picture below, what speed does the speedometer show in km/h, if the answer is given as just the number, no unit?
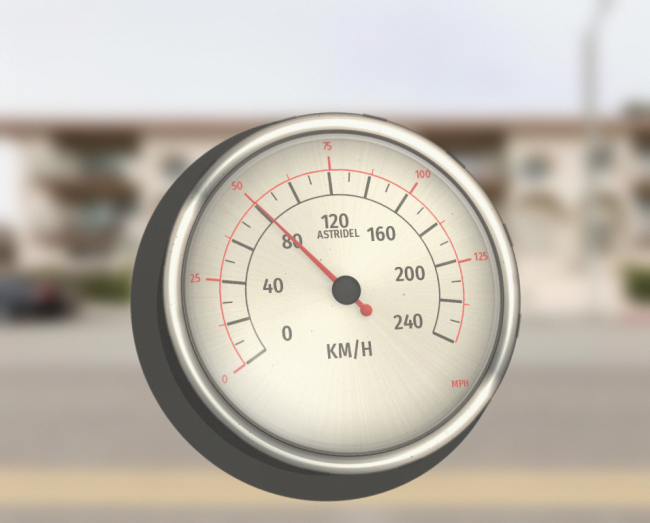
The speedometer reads 80
